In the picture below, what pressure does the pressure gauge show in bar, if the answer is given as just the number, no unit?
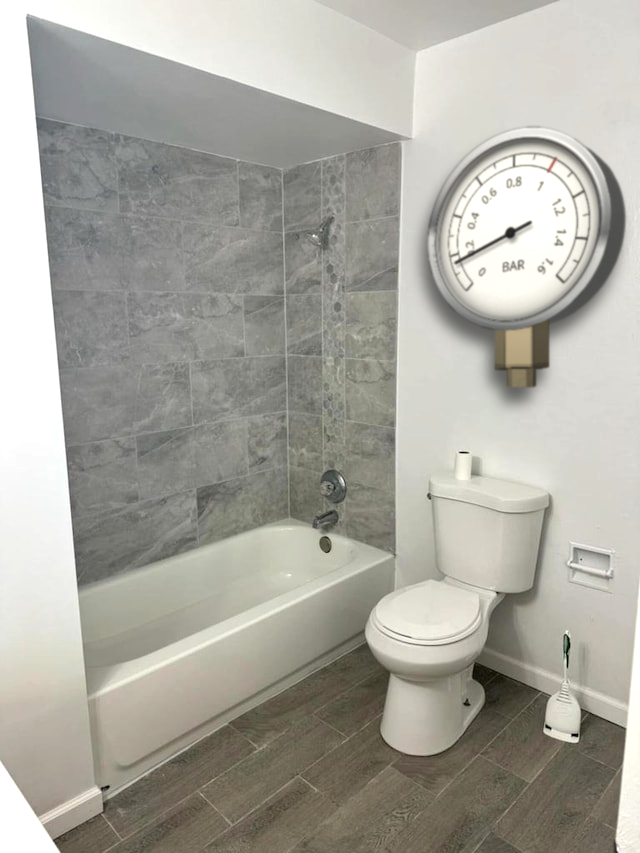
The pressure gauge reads 0.15
